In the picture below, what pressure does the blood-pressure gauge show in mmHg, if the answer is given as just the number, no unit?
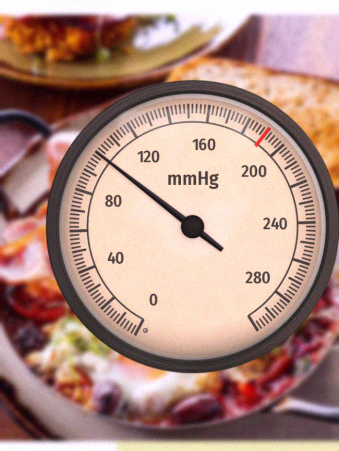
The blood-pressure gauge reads 100
